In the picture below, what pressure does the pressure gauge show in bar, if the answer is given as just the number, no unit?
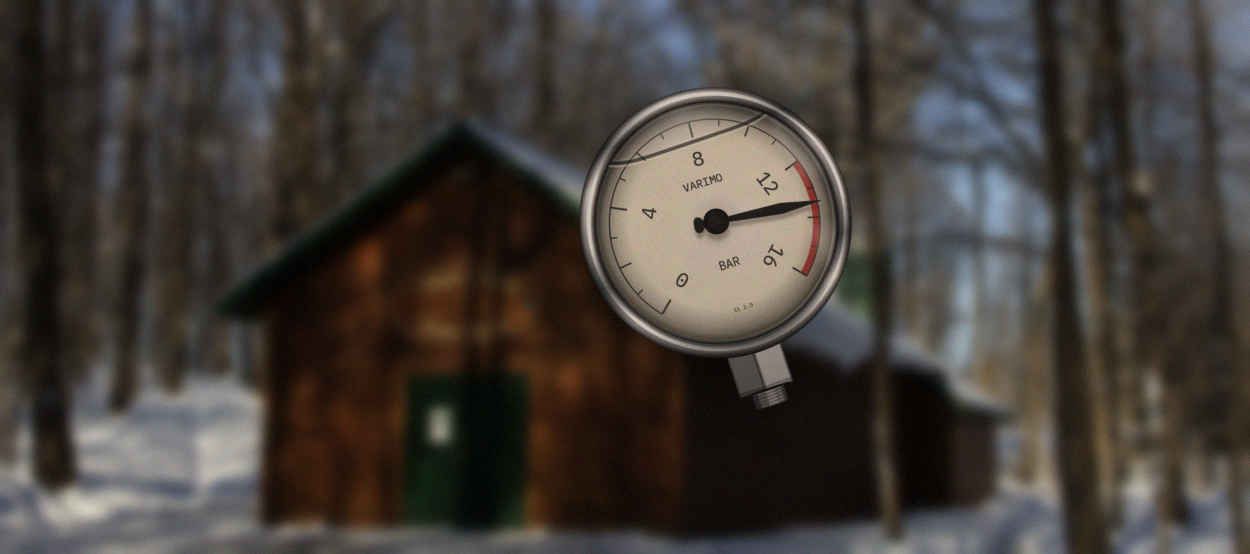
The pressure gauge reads 13.5
